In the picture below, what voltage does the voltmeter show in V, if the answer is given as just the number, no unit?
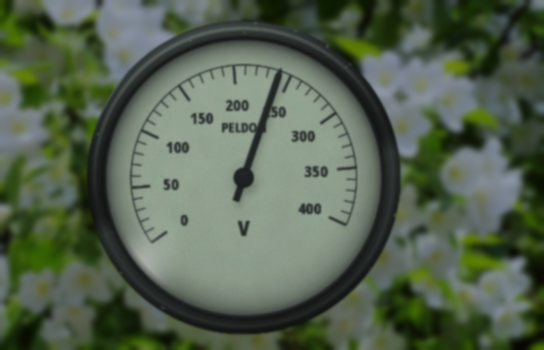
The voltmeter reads 240
